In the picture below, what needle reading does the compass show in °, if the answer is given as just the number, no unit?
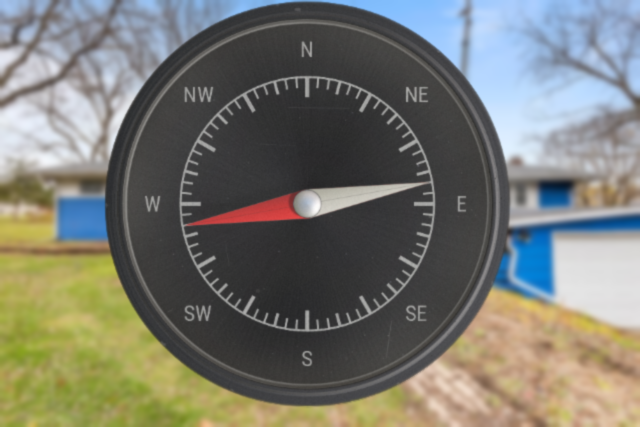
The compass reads 260
